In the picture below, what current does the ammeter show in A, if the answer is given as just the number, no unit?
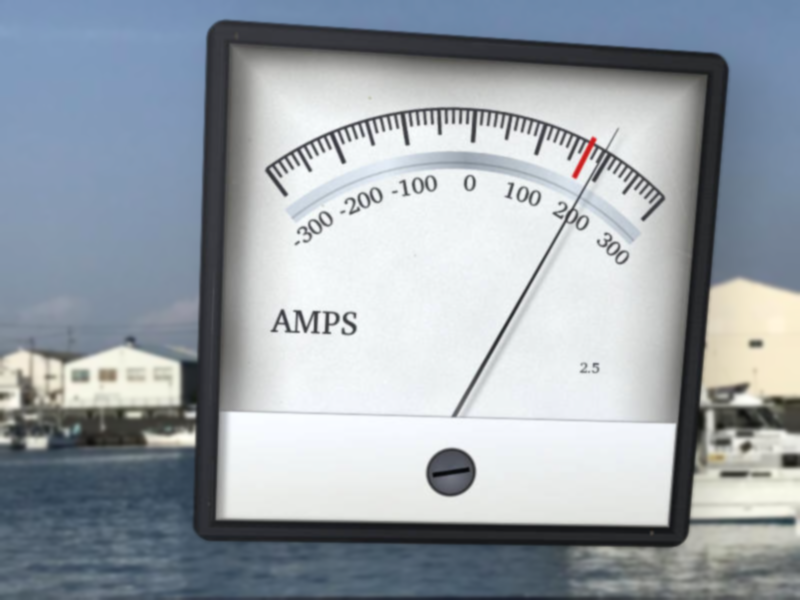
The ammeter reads 190
